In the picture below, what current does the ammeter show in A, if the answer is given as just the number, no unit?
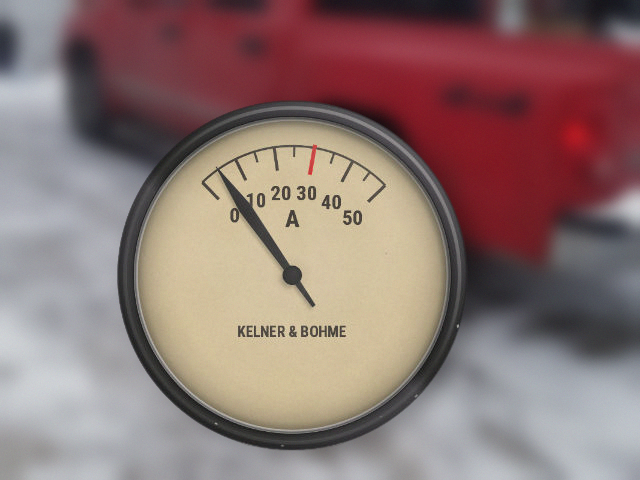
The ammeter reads 5
